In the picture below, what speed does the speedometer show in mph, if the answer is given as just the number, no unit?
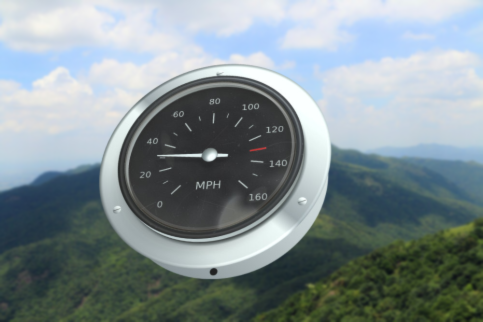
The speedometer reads 30
